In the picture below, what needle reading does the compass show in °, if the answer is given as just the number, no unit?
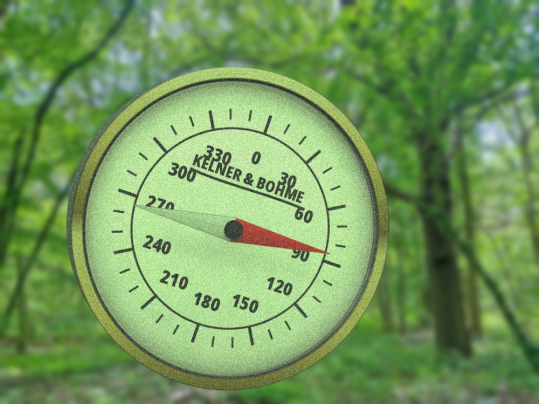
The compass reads 85
